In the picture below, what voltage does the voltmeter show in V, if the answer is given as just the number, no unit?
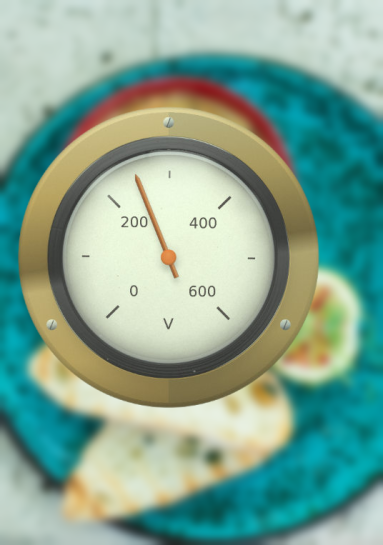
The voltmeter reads 250
